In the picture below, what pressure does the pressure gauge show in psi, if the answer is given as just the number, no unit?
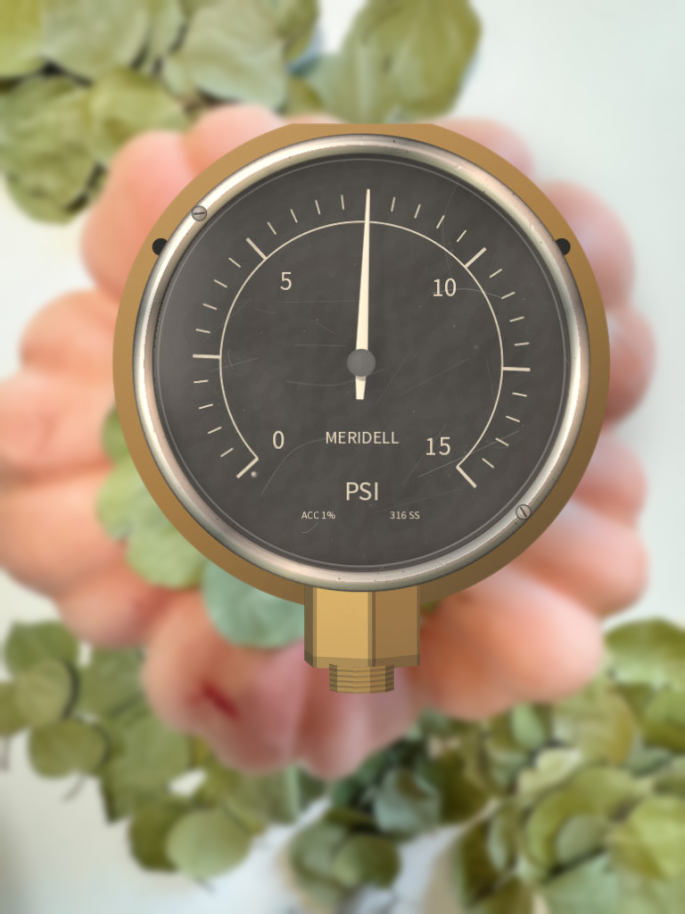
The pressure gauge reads 7.5
